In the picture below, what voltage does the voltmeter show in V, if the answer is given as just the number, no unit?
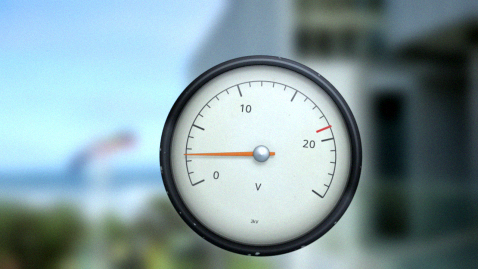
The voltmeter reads 2.5
